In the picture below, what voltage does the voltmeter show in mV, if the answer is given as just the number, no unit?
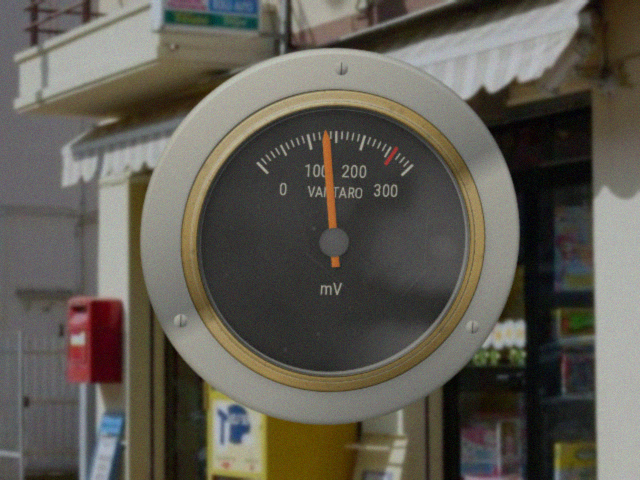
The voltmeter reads 130
